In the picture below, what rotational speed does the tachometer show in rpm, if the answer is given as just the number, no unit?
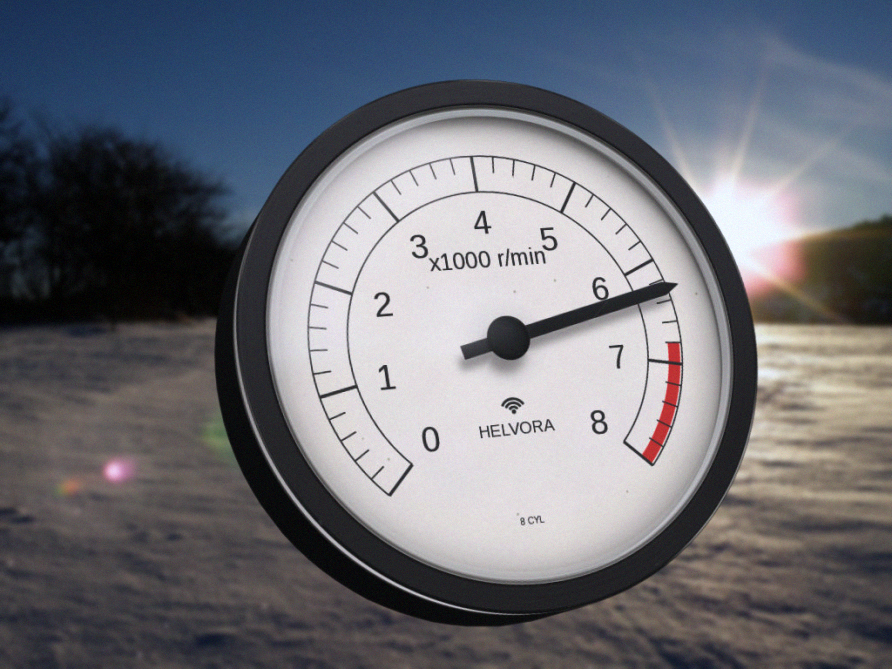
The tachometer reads 6300
